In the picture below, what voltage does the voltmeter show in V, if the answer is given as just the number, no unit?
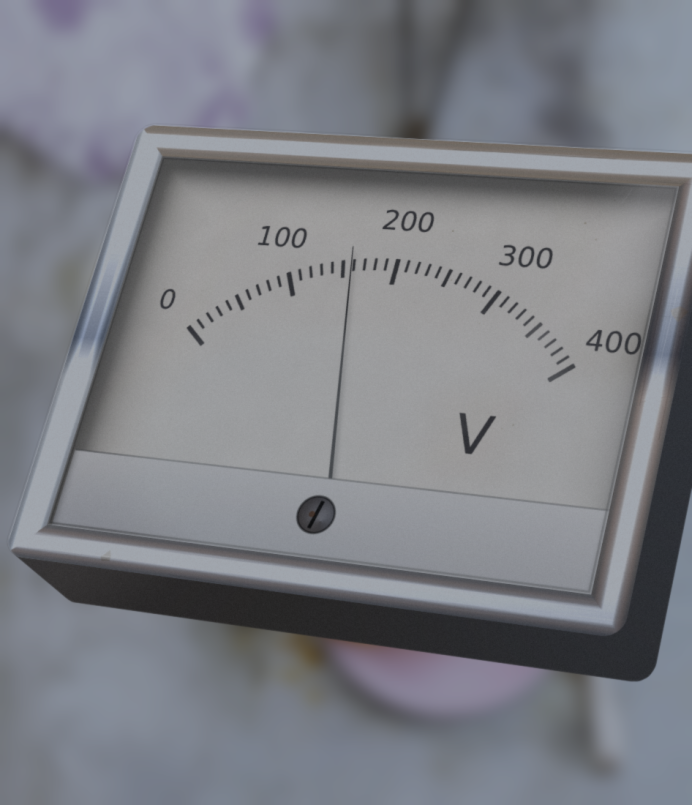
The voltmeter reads 160
